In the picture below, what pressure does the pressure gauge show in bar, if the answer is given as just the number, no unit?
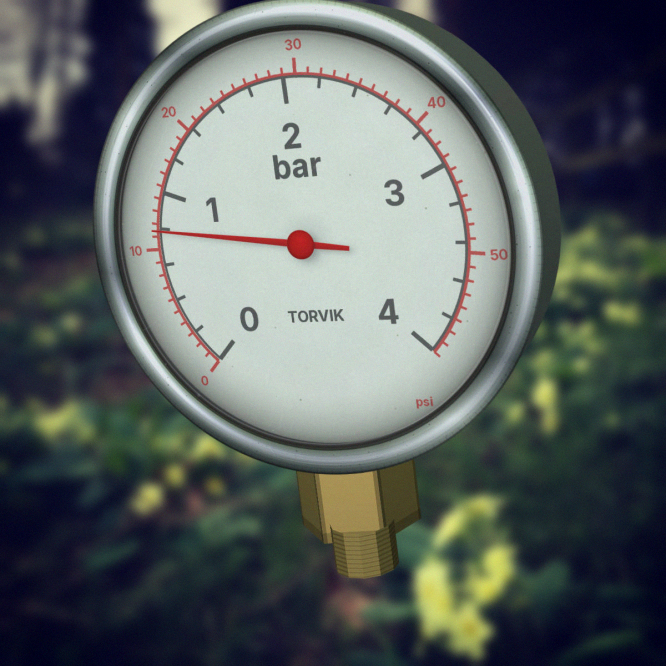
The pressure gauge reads 0.8
